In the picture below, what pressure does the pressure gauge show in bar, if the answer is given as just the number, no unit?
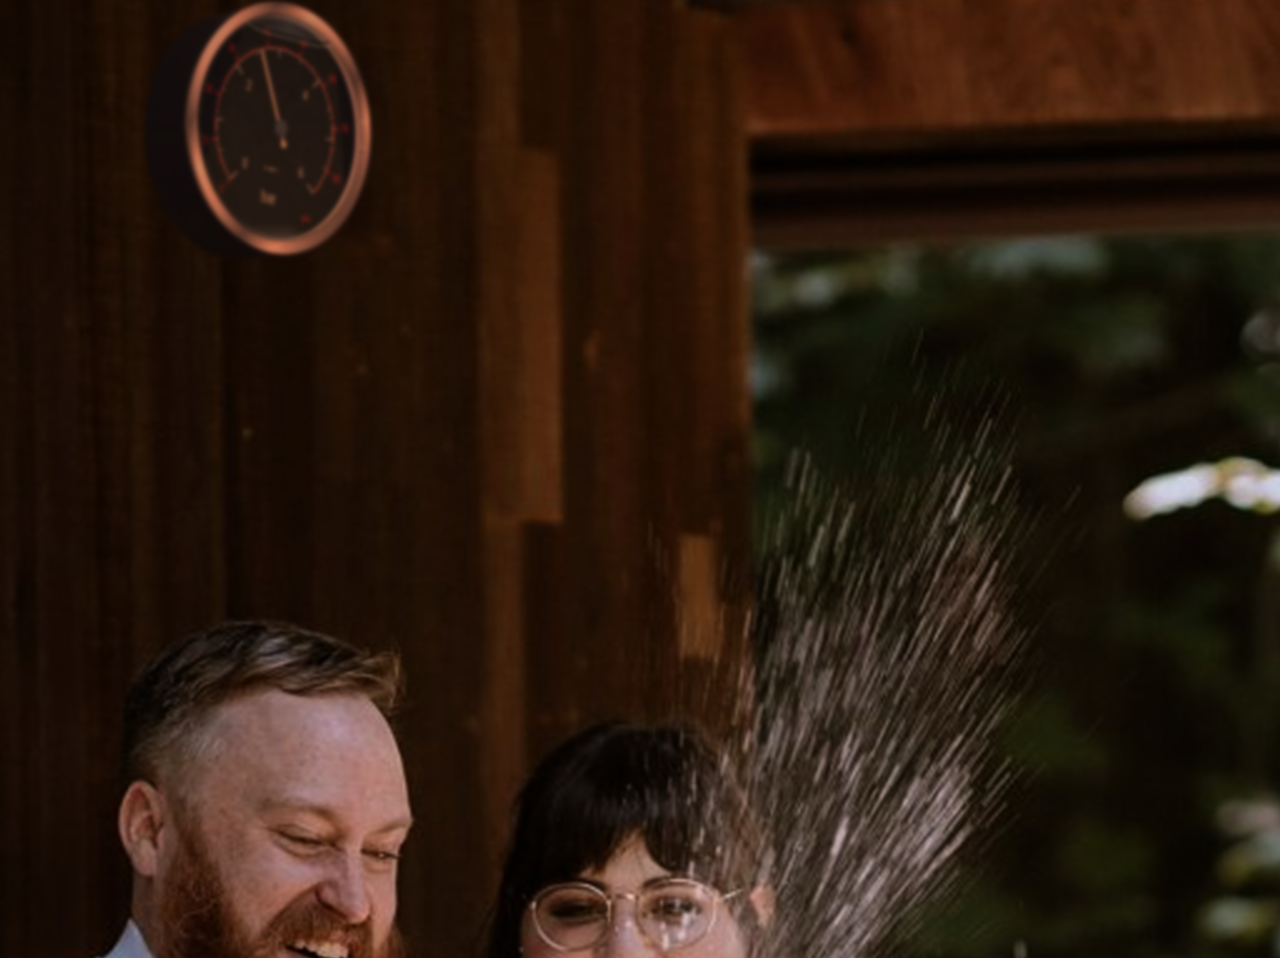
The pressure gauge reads 2.5
